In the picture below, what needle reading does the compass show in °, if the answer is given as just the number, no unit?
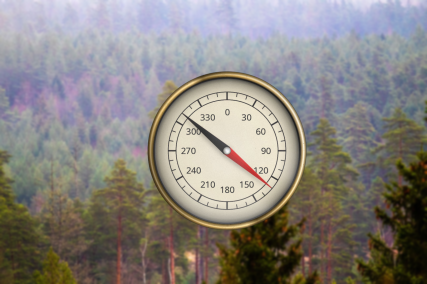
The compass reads 130
